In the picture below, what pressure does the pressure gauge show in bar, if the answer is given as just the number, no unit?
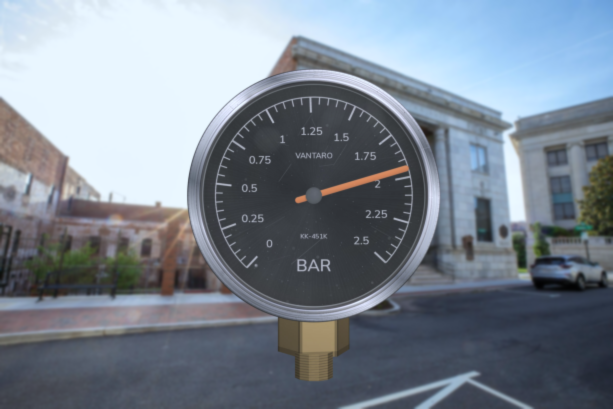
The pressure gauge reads 1.95
